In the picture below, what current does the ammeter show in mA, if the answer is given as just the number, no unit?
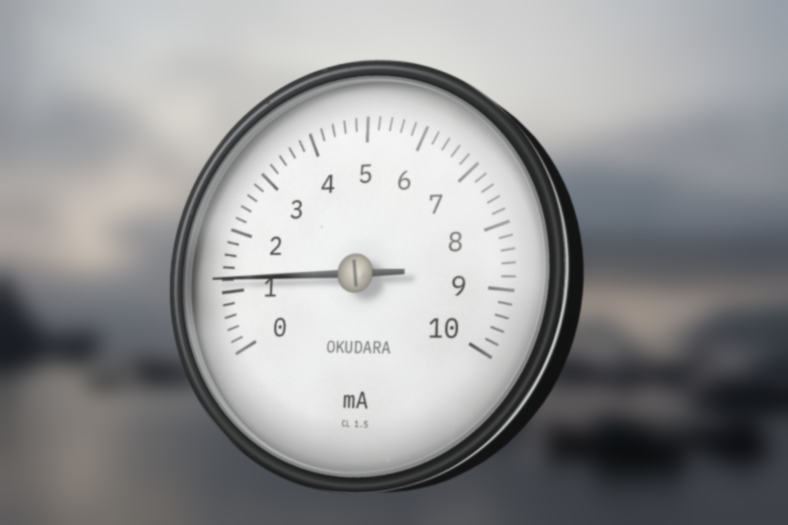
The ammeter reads 1.2
